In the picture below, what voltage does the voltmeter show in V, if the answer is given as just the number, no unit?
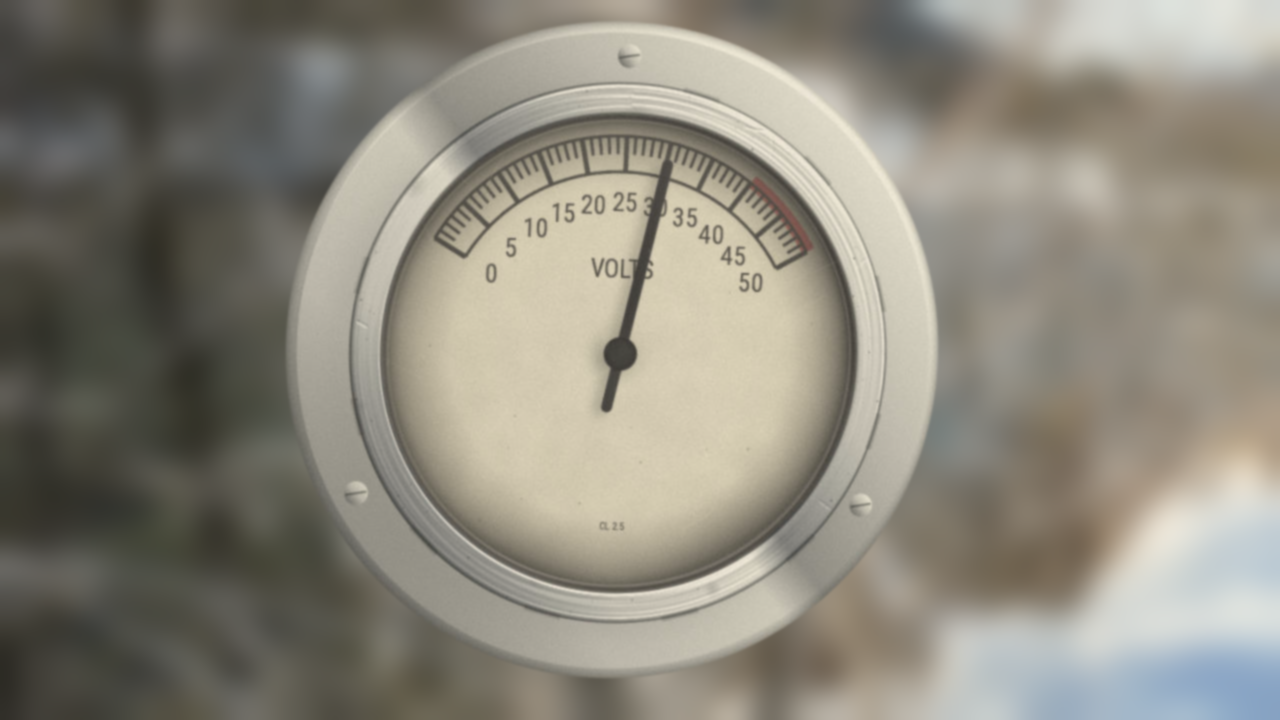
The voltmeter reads 30
